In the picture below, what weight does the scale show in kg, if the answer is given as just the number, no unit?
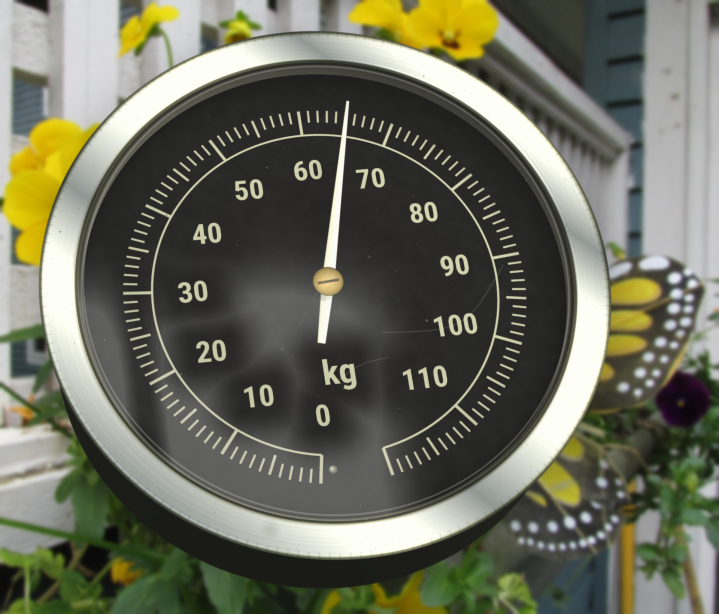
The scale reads 65
